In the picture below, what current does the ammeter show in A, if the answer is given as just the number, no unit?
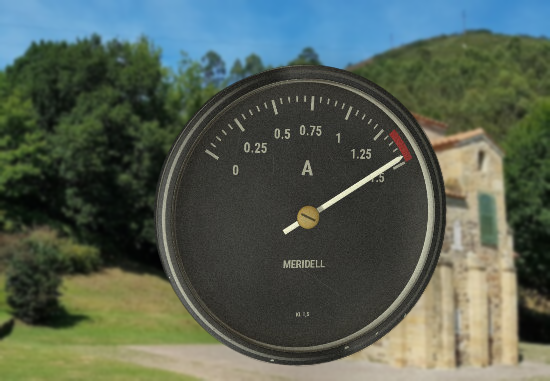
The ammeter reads 1.45
